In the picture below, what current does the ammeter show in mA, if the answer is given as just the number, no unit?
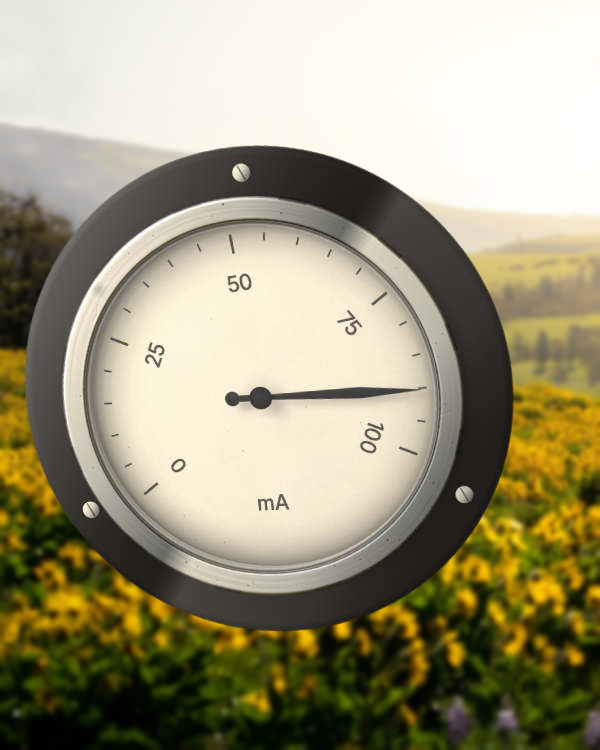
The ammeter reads 90
